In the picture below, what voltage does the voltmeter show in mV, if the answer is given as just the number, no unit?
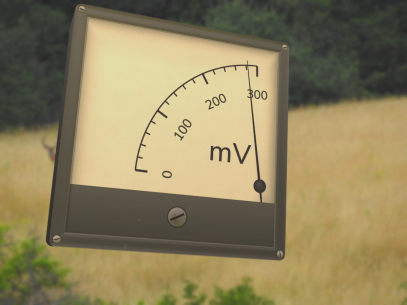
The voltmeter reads 280
